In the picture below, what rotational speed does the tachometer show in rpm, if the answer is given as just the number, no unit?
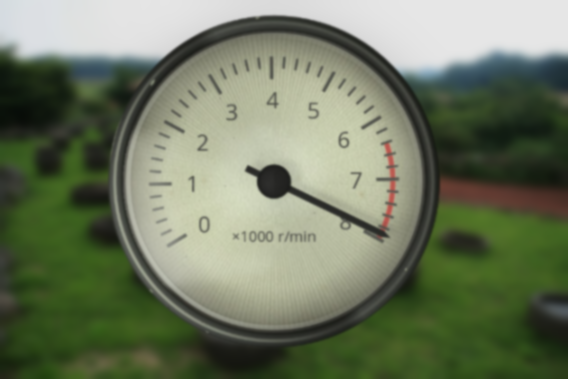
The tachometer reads 7900
